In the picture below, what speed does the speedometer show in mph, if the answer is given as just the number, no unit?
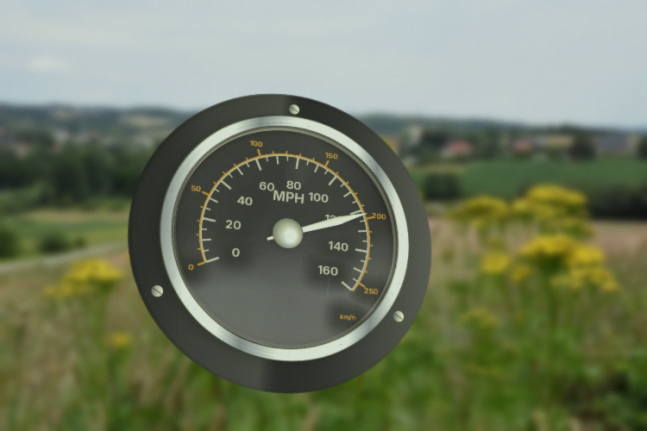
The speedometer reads 122.5
